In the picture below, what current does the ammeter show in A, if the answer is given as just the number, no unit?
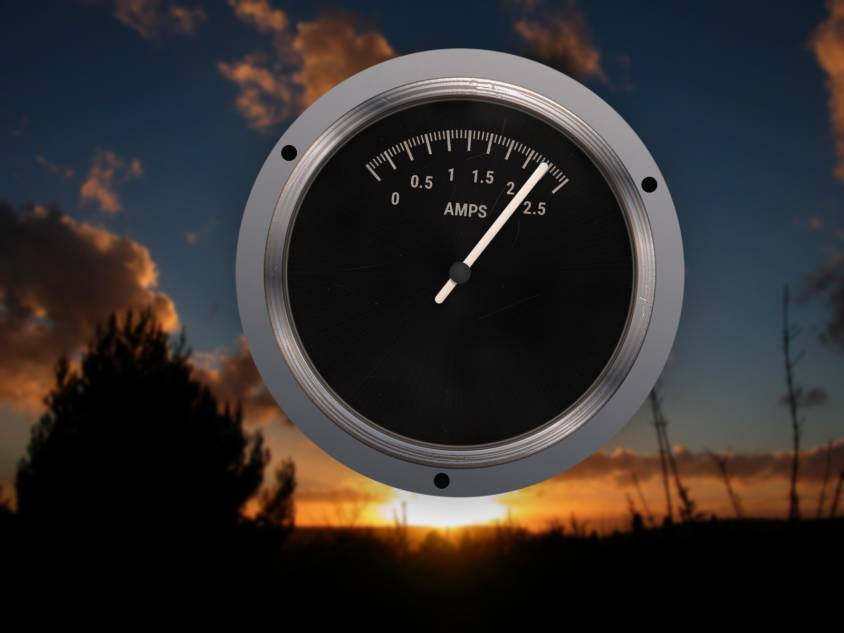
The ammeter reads 2.2
